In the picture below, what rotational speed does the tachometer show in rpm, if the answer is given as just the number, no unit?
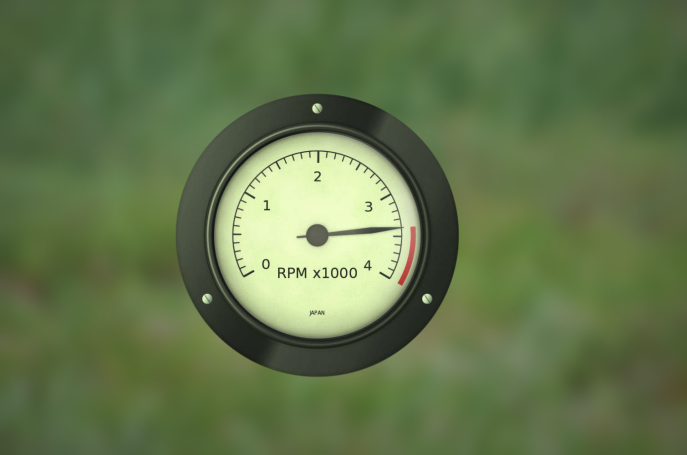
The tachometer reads 3400
